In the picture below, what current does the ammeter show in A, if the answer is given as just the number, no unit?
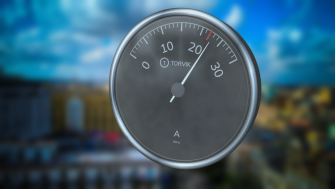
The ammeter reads 23
